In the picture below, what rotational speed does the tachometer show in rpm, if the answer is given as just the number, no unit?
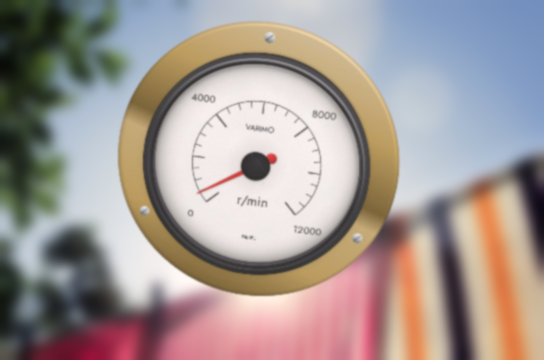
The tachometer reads 500
